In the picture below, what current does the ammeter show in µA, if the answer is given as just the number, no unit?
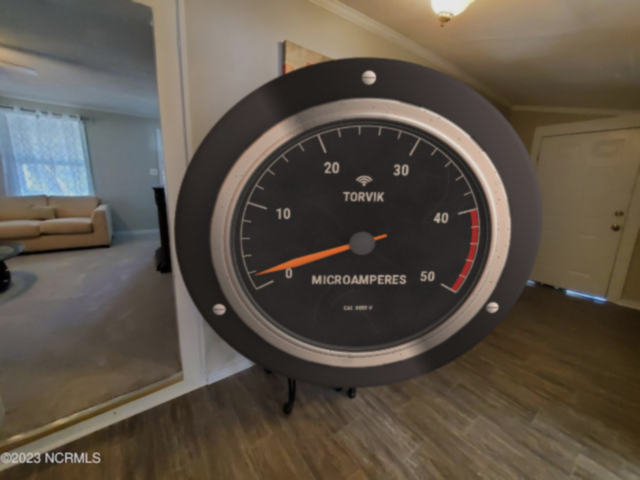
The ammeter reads 2
